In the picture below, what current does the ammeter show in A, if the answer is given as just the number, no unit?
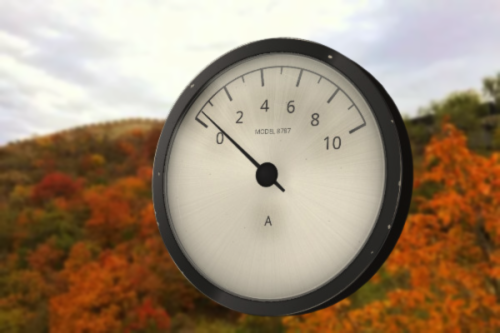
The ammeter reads 0.5
